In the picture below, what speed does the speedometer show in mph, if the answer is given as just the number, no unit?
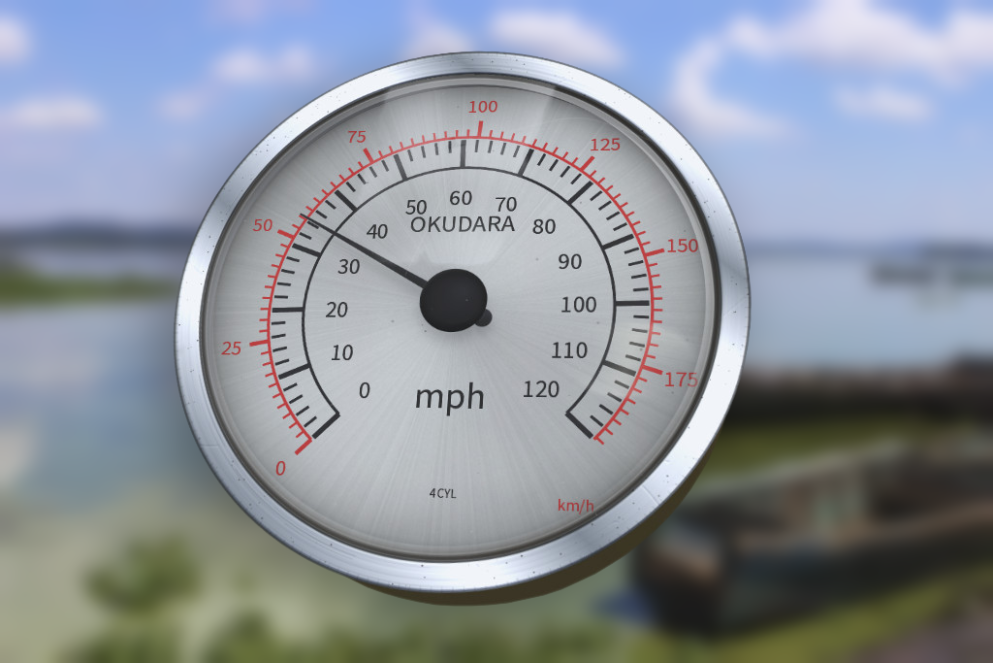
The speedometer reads 34
